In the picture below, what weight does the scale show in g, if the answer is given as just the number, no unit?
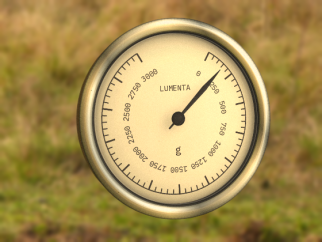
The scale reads 150
